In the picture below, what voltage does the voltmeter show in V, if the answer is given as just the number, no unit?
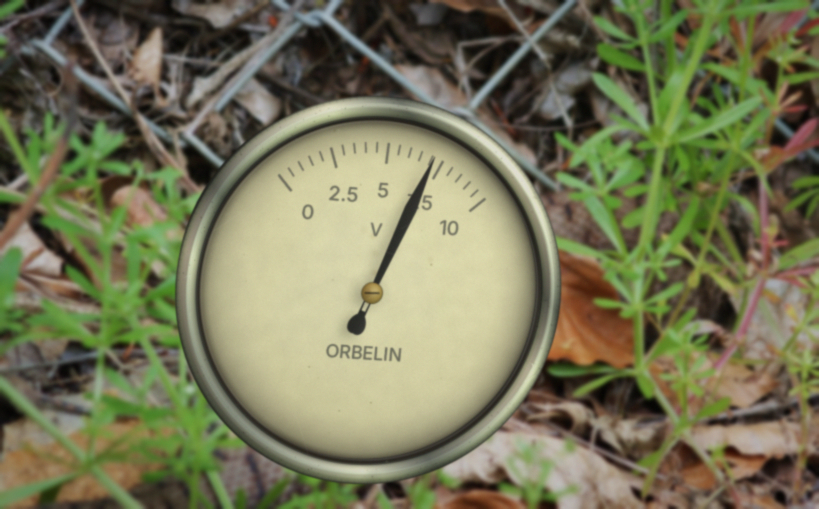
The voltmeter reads 7
